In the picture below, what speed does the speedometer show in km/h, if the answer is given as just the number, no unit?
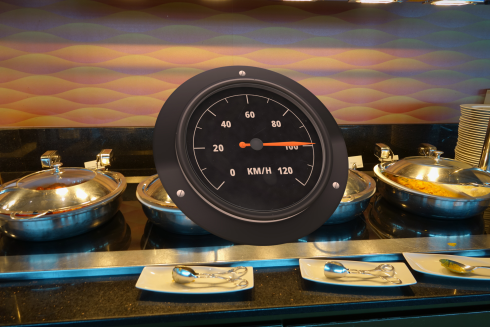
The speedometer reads 100
